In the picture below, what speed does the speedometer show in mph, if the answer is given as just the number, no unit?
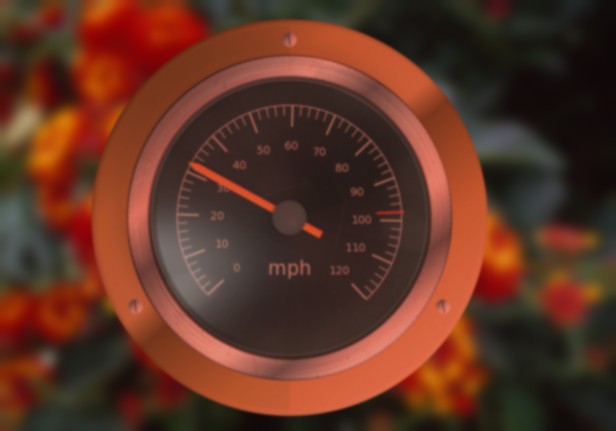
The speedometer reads 32
